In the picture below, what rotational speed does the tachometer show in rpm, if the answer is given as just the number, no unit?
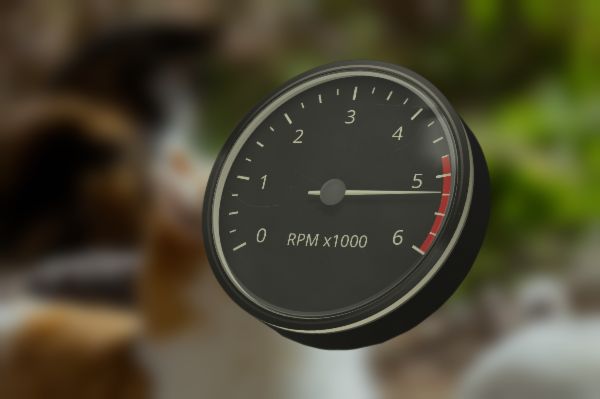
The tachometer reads 5250
